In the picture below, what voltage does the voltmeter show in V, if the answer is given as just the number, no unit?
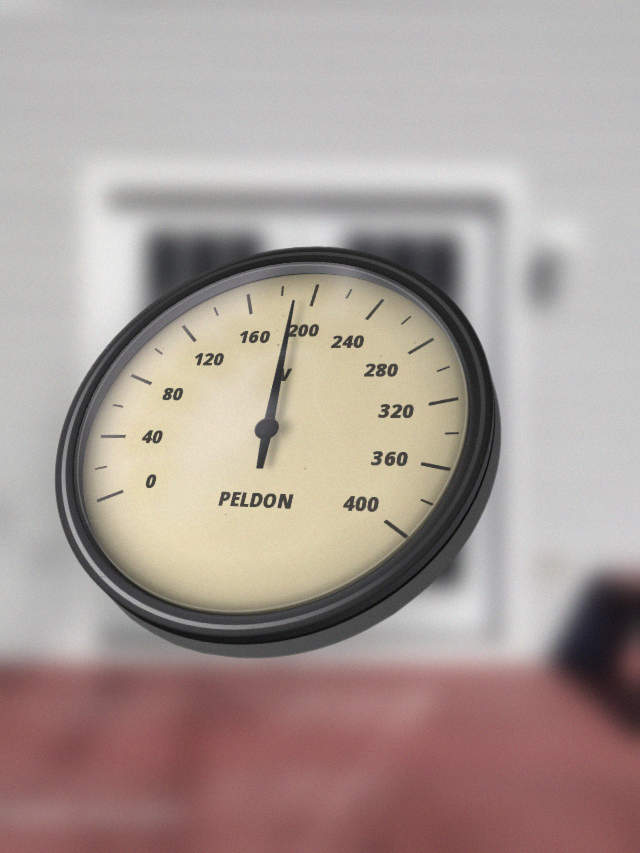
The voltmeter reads 190
